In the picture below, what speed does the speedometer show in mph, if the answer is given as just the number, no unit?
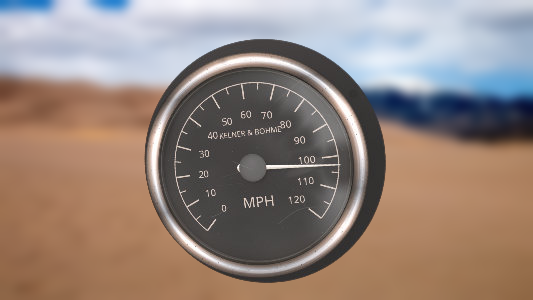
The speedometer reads 102.5
